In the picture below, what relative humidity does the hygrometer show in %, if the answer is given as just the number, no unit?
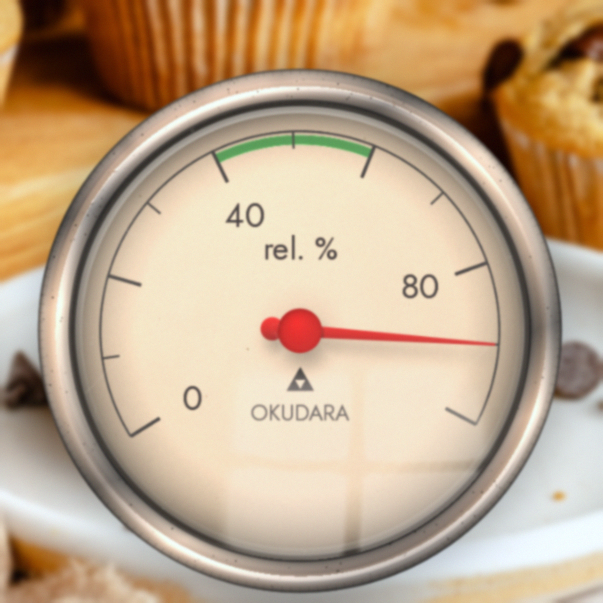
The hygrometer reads 90
